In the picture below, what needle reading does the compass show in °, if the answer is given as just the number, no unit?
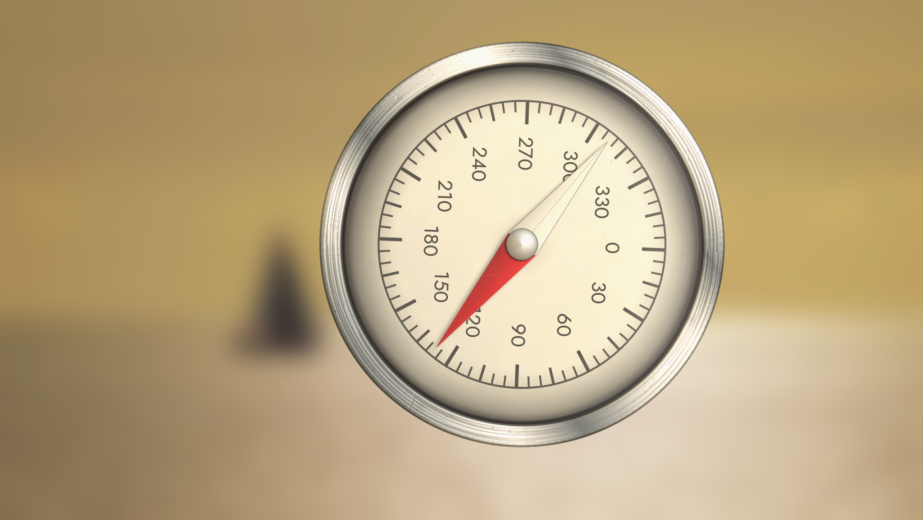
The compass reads 127.5
